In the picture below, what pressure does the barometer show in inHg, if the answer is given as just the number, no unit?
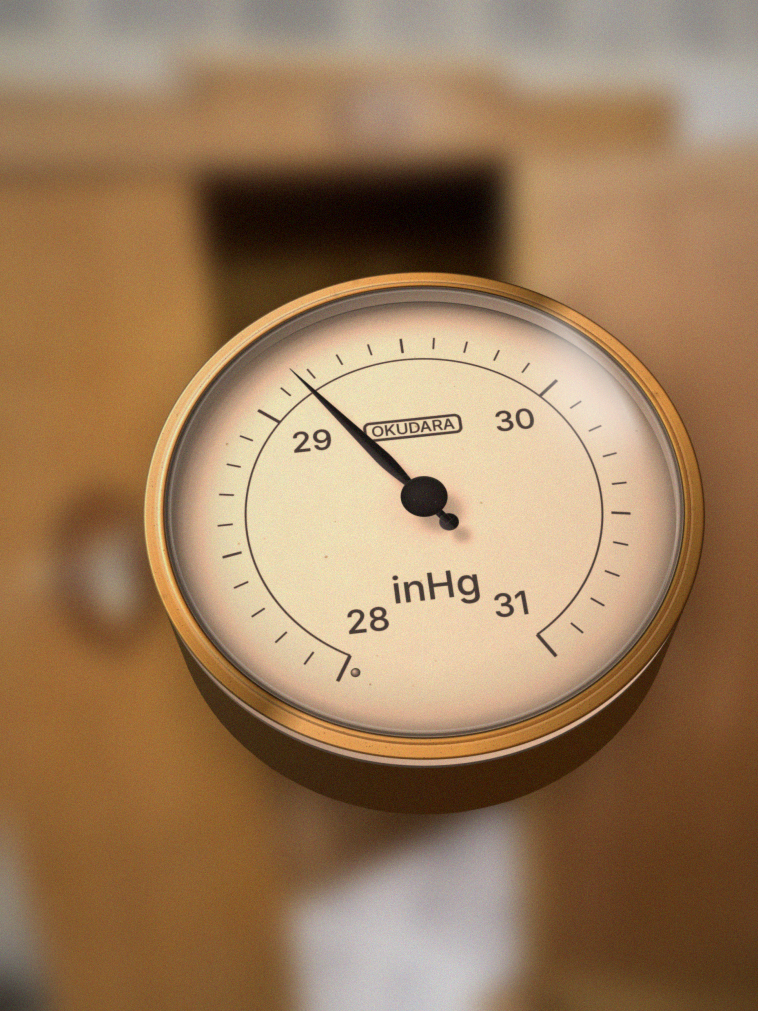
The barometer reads 29.15
